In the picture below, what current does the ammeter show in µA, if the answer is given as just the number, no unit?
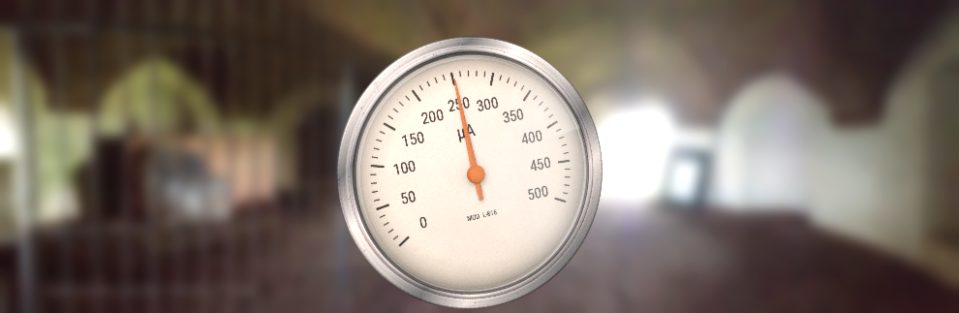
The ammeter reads 250
